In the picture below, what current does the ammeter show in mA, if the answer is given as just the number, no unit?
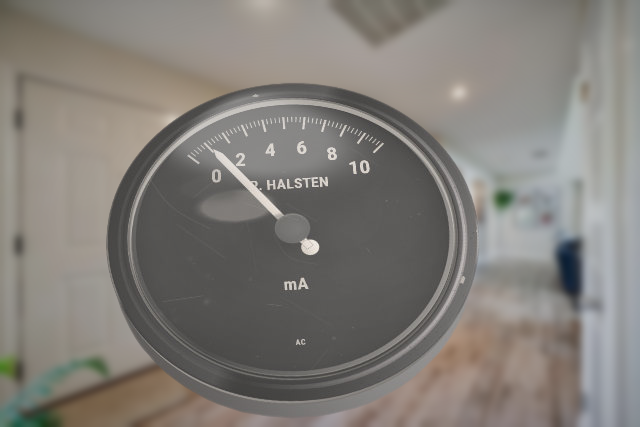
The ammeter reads 1
